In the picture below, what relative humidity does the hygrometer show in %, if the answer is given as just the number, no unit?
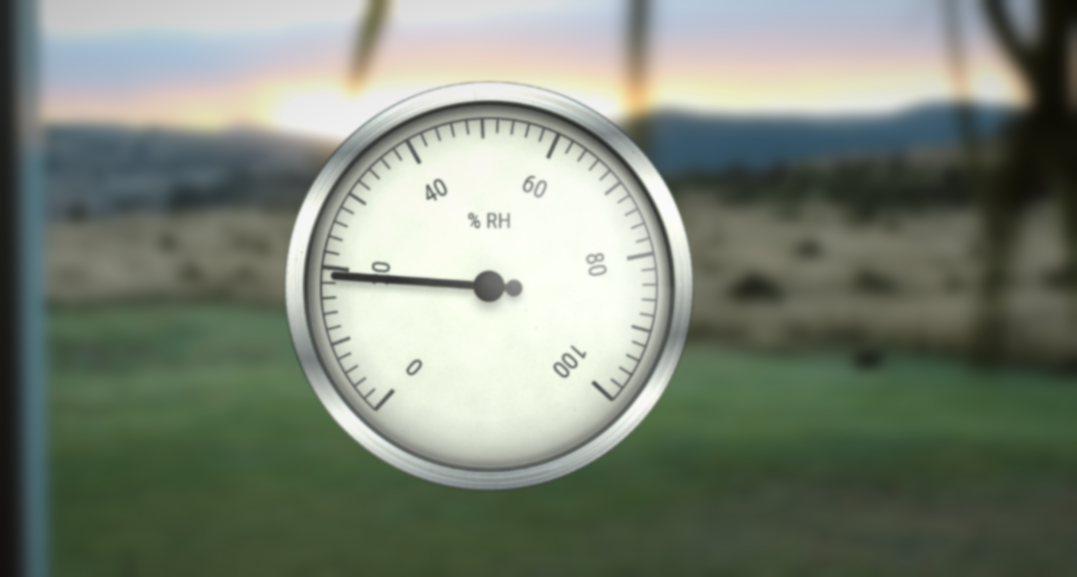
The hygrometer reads 19
